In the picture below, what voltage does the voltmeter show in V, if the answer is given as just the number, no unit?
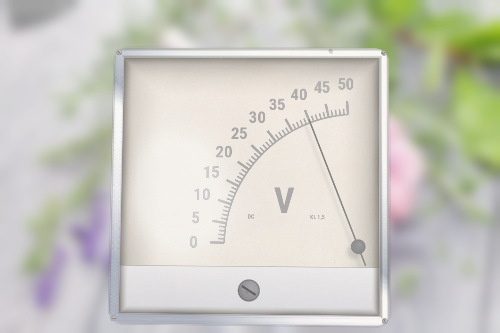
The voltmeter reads 40
